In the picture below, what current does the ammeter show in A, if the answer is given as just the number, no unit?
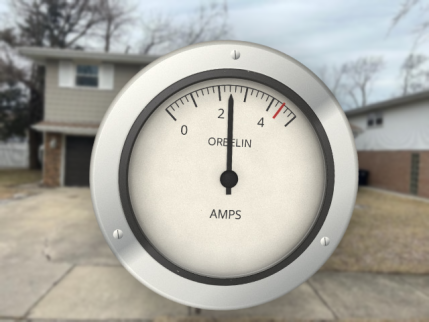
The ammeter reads 2.4
